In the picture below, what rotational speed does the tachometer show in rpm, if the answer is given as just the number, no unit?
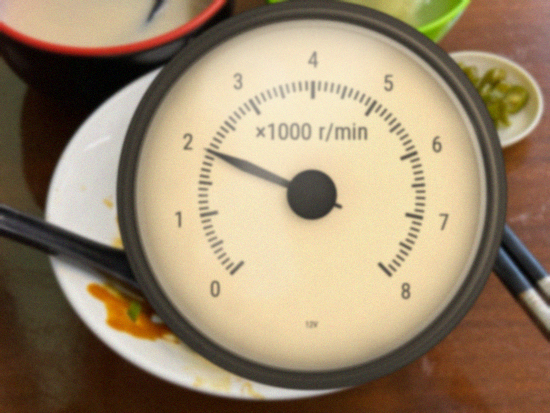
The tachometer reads 2000
